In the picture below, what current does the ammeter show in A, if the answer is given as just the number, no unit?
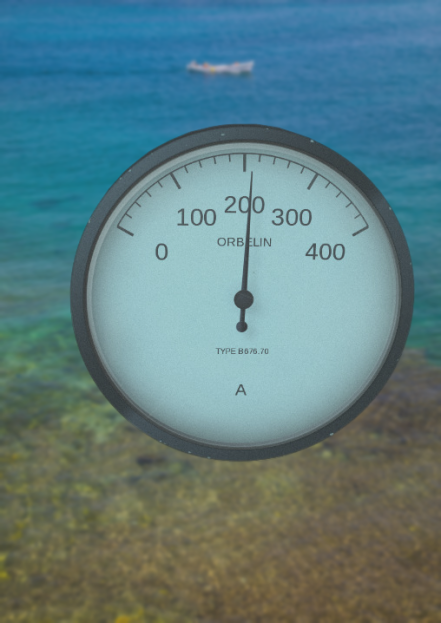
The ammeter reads 210
